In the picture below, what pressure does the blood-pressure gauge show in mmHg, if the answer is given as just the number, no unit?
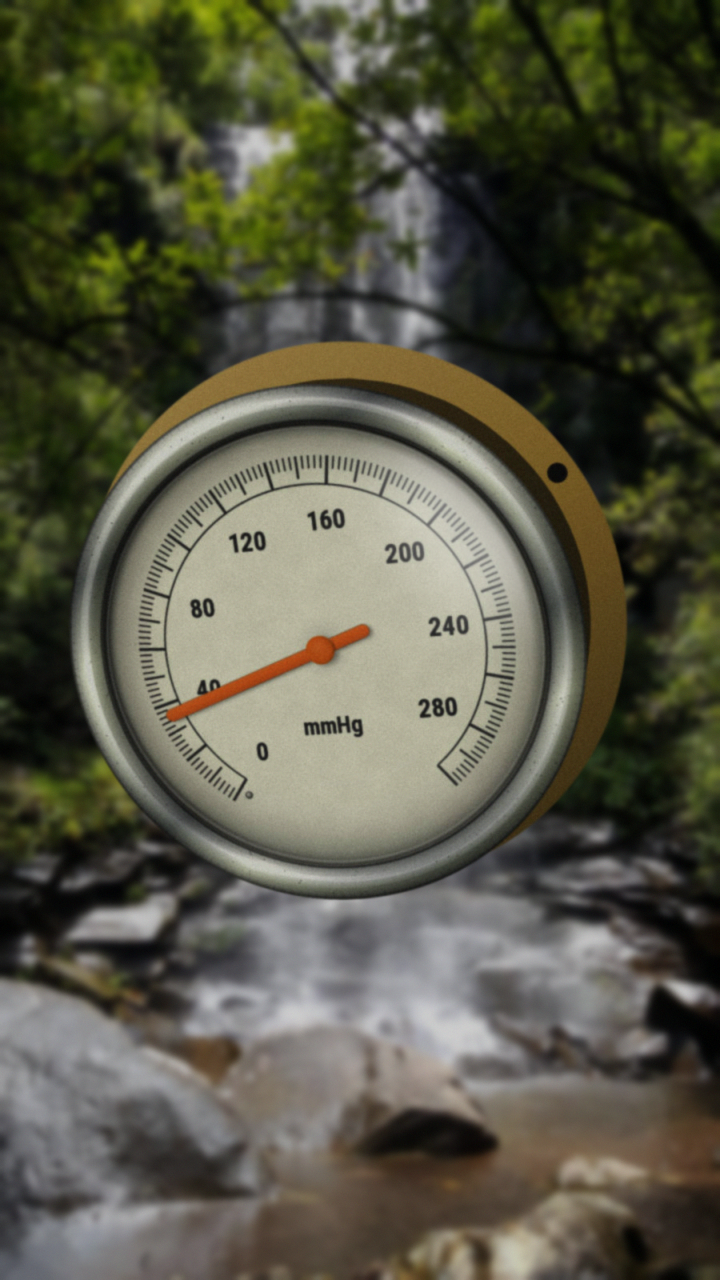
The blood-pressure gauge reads 36
